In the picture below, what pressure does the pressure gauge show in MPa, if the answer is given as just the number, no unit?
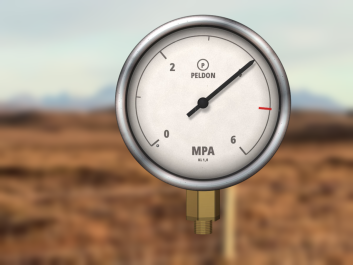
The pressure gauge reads 4
